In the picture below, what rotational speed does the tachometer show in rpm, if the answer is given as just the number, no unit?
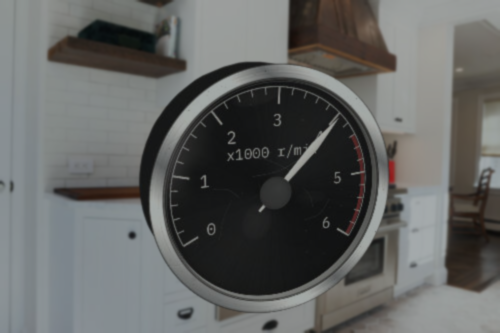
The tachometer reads 4000
